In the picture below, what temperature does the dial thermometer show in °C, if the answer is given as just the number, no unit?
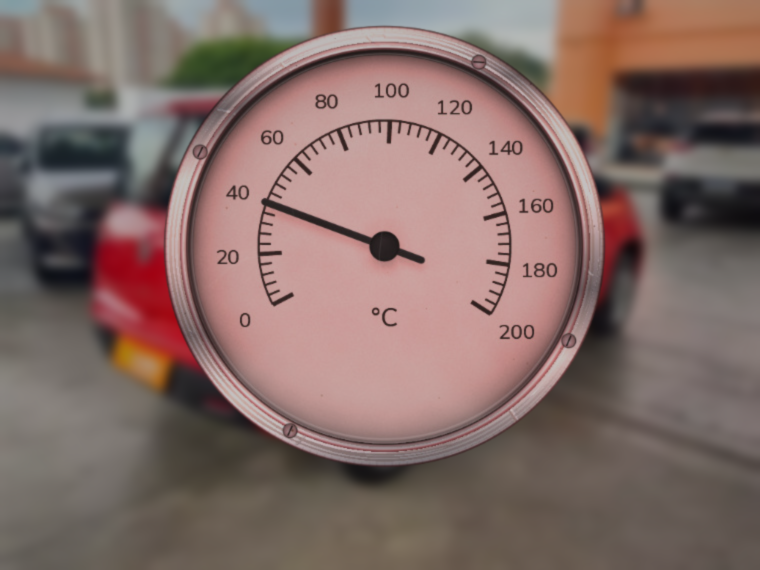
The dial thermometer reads 40
